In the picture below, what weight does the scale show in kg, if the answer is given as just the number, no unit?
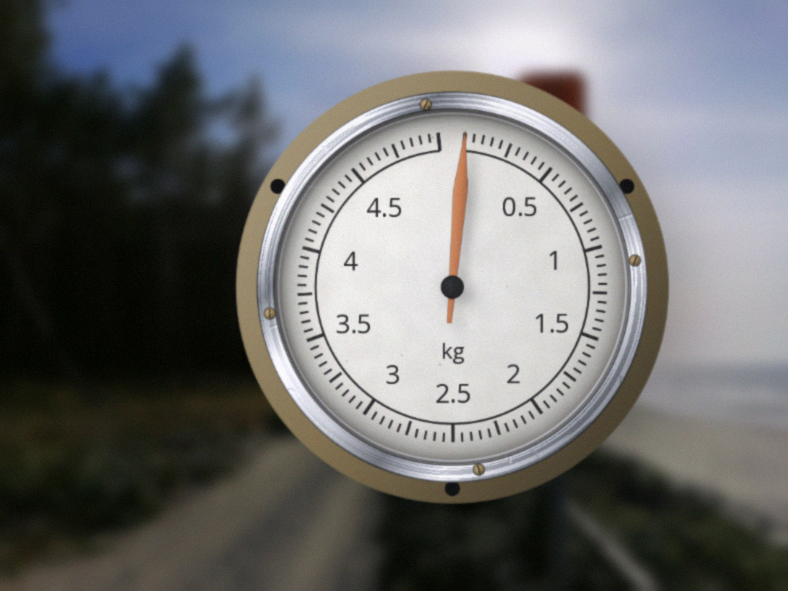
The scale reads 0
